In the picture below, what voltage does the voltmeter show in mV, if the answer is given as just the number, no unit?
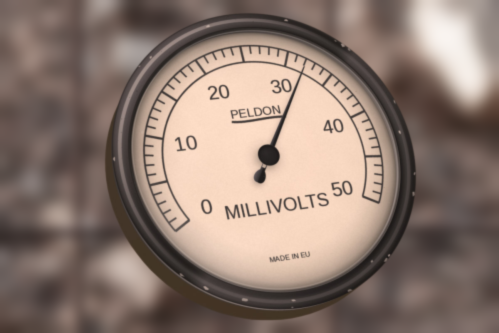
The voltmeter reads 32
